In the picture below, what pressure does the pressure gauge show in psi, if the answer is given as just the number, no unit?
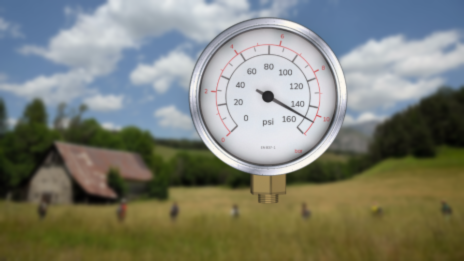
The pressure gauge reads 150
